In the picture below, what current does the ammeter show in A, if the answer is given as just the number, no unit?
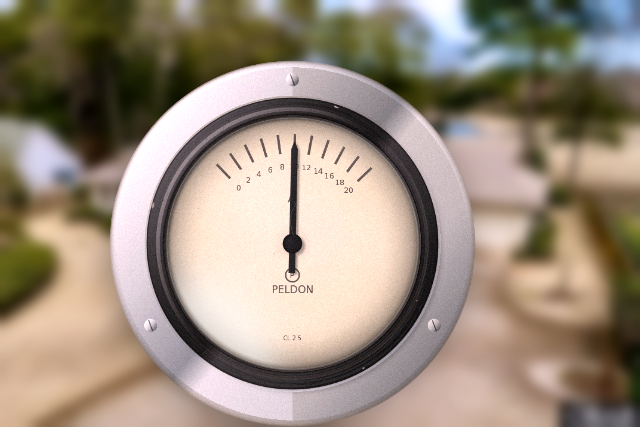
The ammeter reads 10
